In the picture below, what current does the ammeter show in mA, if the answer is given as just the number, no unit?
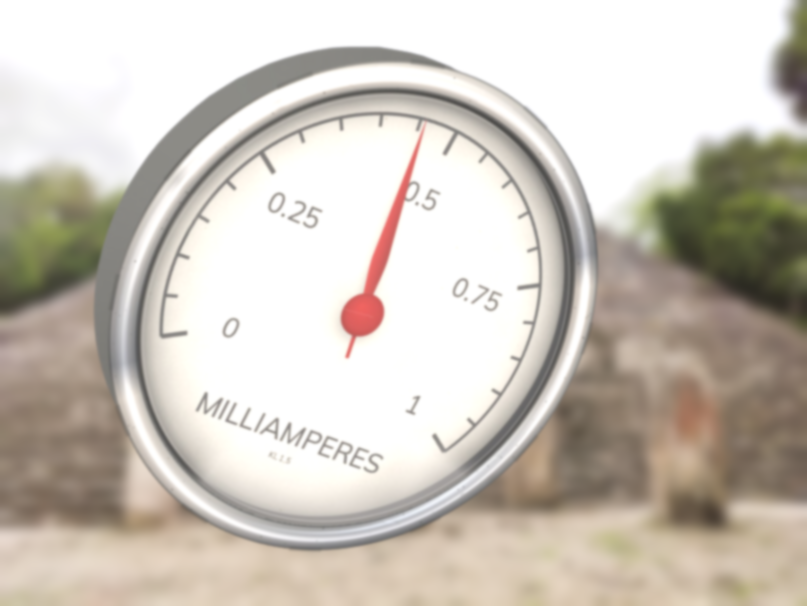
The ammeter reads 0.45
